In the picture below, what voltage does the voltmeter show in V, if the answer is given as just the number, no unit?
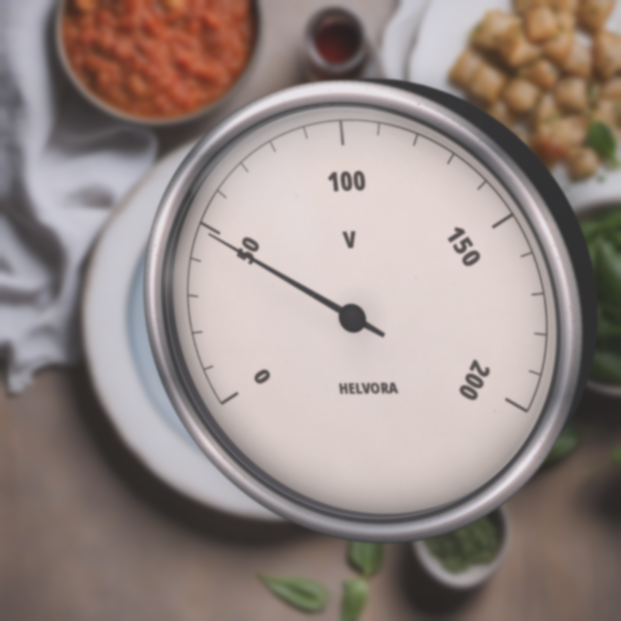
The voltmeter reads 50
